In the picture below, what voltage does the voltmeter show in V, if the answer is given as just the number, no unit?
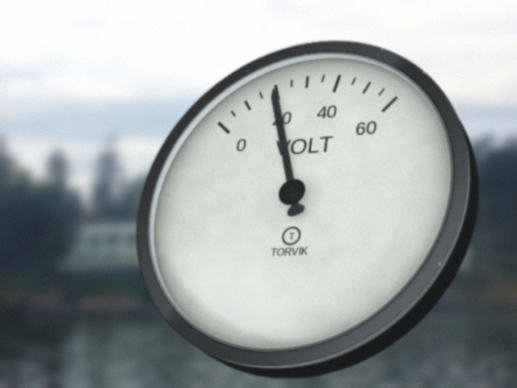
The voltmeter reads 20
